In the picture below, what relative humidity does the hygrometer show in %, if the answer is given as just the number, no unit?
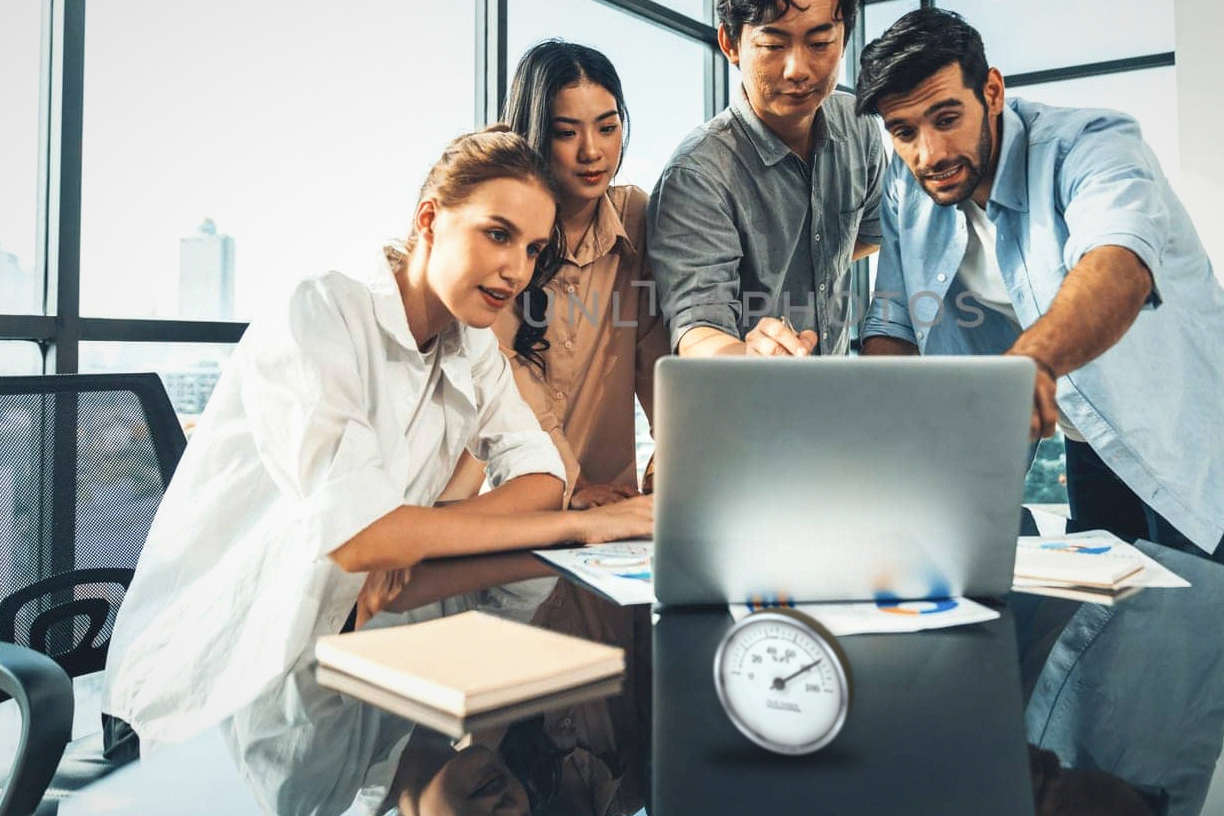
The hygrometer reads 80
